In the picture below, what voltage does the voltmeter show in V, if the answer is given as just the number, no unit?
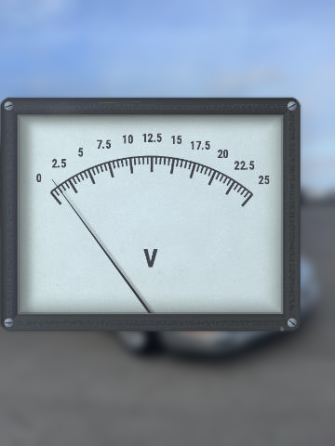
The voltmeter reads 1
